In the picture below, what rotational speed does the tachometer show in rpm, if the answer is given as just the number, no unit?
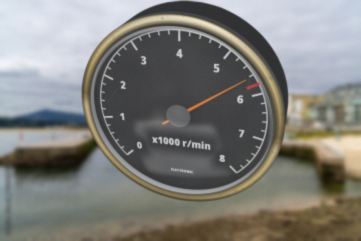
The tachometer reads 5600
